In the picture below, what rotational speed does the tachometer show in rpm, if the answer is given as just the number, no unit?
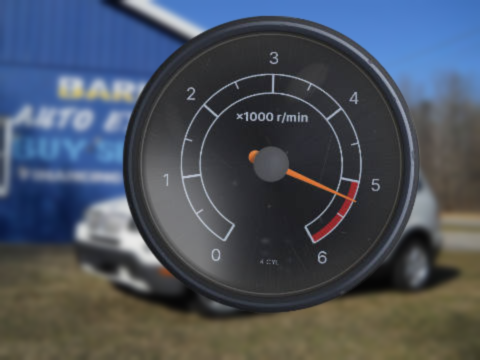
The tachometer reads 5250
